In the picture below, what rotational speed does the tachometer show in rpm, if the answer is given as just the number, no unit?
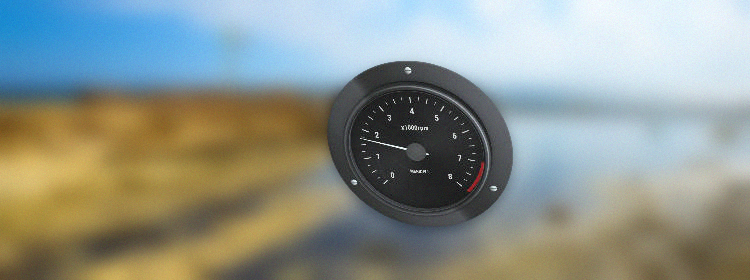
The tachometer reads 1750
